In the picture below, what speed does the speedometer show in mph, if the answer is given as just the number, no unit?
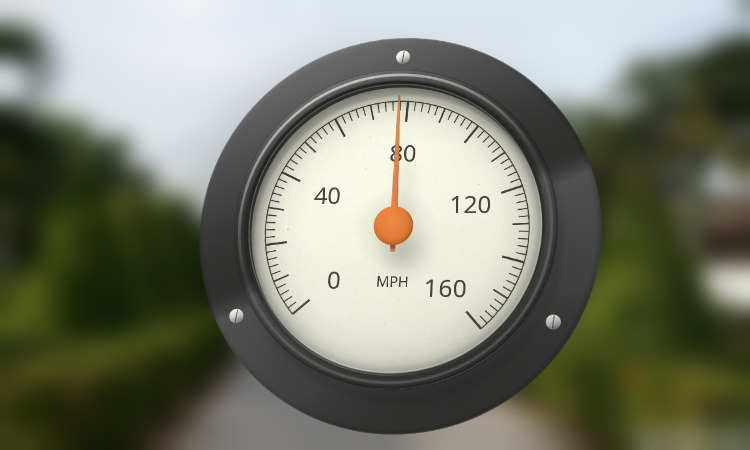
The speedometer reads 78
